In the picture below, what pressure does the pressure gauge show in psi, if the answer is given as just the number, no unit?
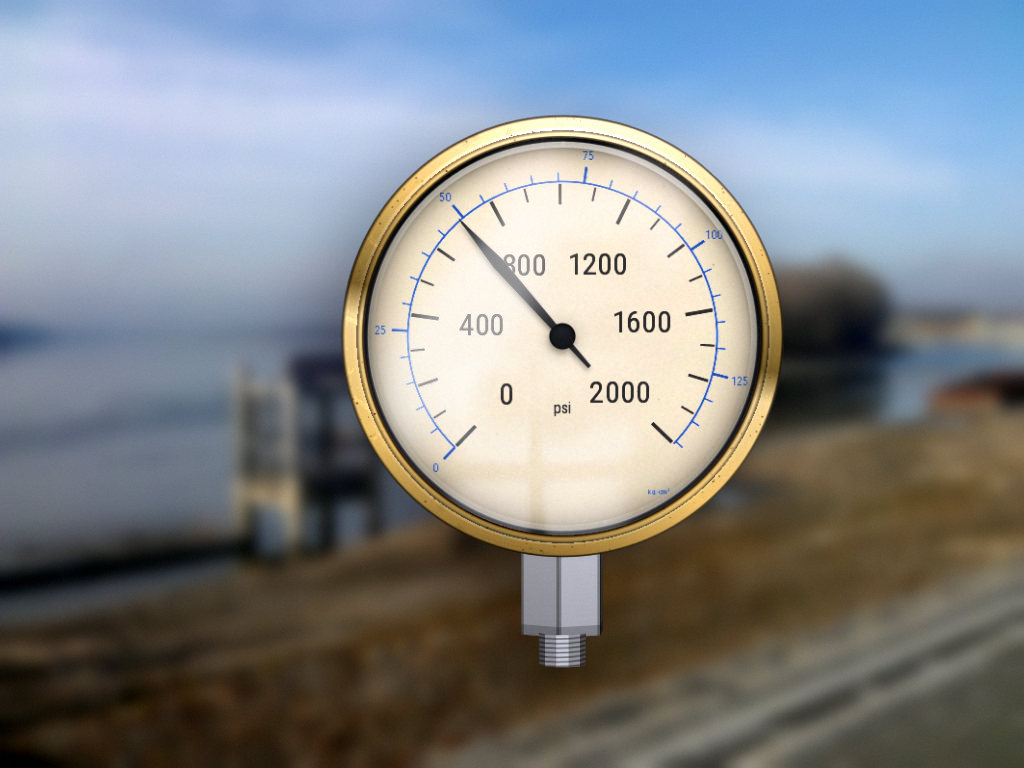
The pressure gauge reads 700
